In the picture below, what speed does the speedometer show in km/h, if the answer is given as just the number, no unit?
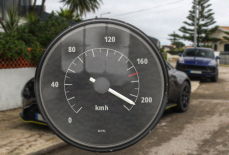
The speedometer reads 210
